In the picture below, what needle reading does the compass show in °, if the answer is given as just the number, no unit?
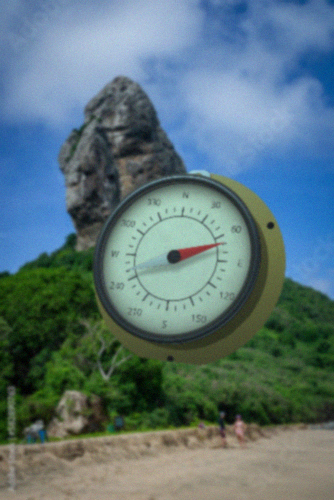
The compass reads 70
